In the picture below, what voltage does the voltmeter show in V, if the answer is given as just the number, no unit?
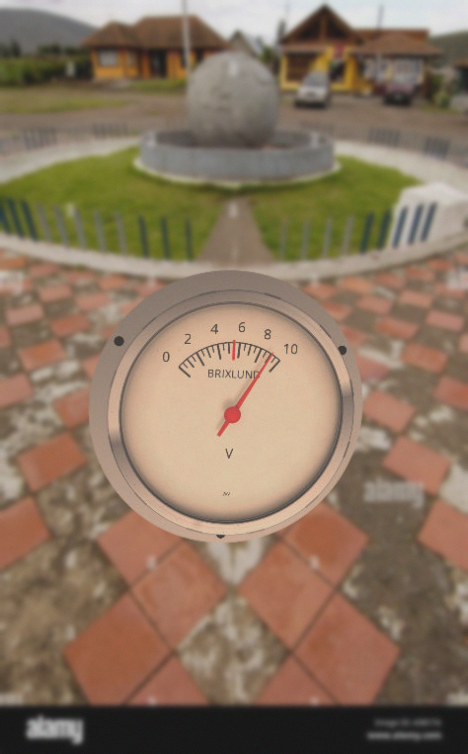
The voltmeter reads 9
